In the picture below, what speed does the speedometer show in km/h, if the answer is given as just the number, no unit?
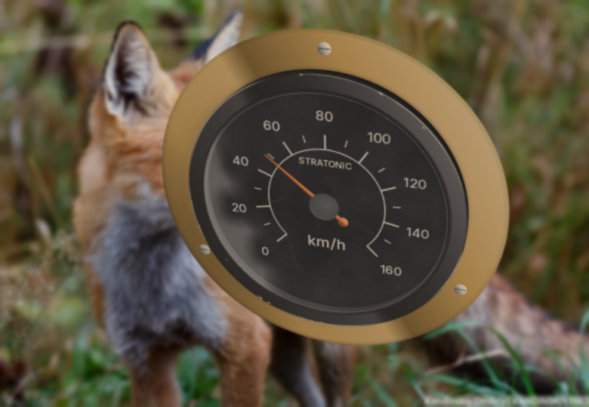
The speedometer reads 50
